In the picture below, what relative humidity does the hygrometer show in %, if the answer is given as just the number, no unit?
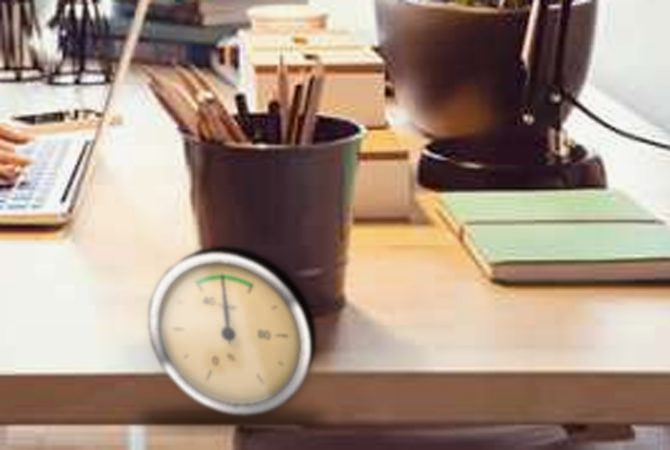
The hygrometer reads 50
